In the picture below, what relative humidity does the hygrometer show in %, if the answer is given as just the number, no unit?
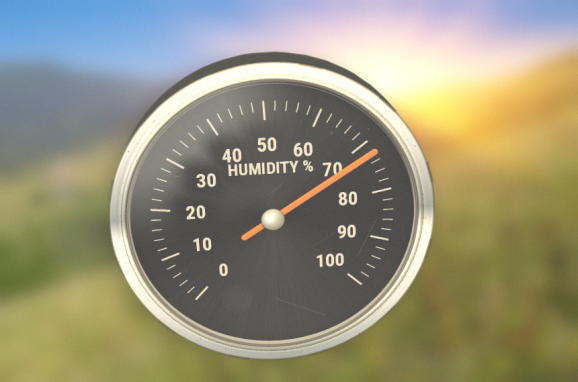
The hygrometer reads 72
